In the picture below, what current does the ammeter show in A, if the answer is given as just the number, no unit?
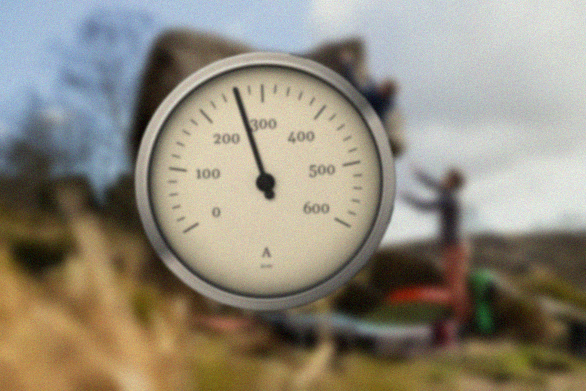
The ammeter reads 260
